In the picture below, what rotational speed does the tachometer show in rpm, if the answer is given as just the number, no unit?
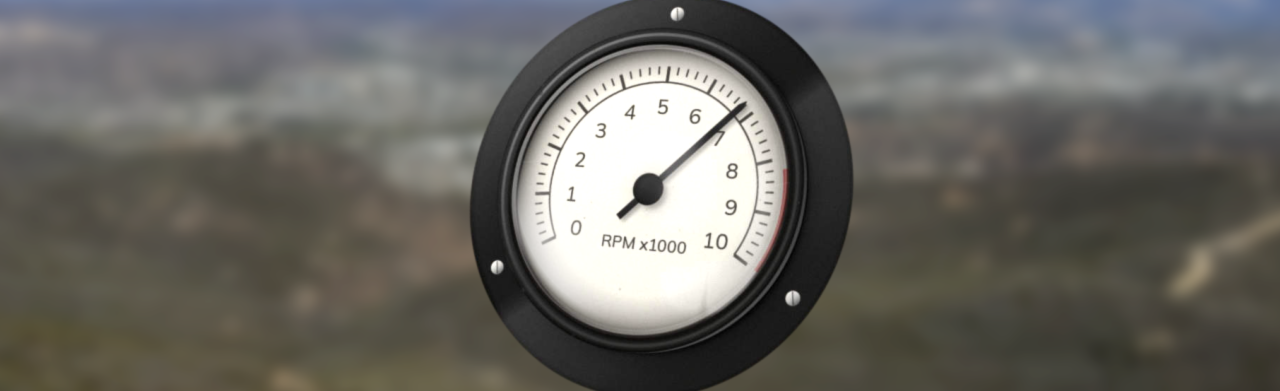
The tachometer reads 6800
